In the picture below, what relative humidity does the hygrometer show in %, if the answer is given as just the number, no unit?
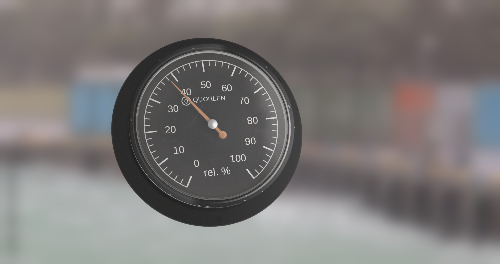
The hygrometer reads 38
